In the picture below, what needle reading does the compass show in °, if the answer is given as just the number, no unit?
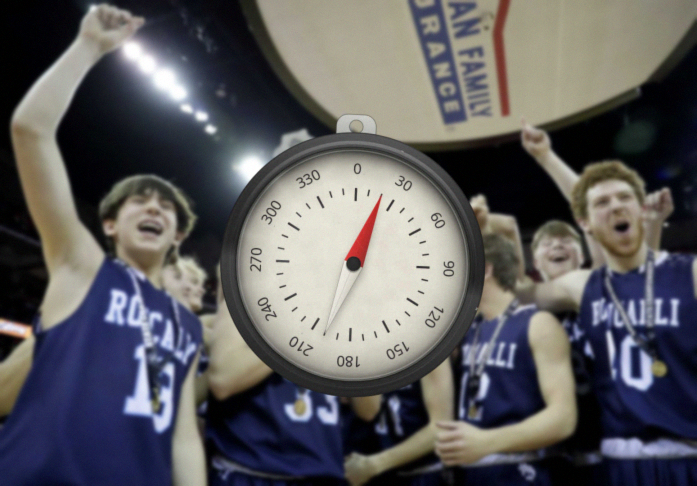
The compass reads 20
